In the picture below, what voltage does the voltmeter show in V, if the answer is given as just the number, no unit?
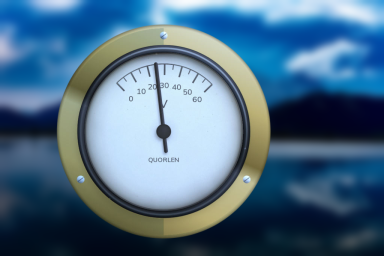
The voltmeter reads 25
